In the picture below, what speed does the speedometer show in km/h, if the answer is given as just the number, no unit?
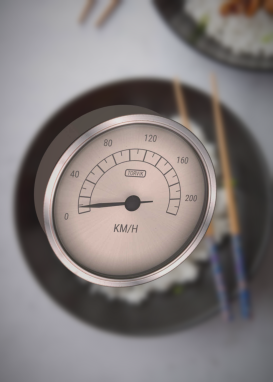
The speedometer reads 10
